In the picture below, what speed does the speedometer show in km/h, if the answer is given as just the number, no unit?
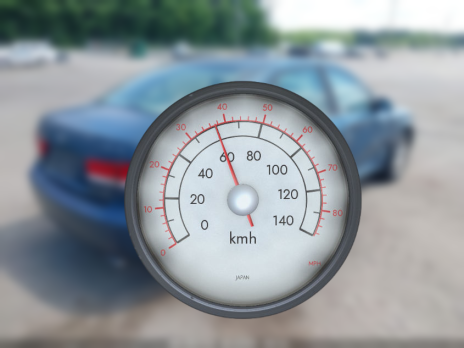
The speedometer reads 60
